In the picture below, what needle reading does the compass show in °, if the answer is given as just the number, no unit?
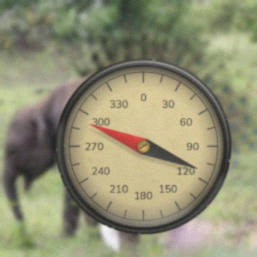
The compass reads 292.5
